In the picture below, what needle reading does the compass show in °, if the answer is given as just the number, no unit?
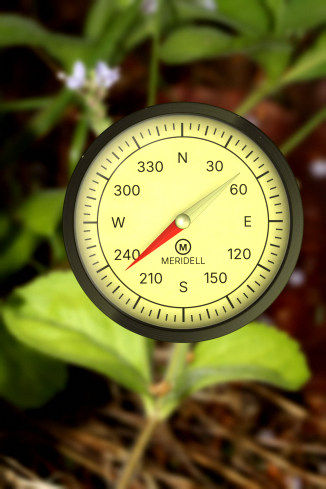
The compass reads 230
